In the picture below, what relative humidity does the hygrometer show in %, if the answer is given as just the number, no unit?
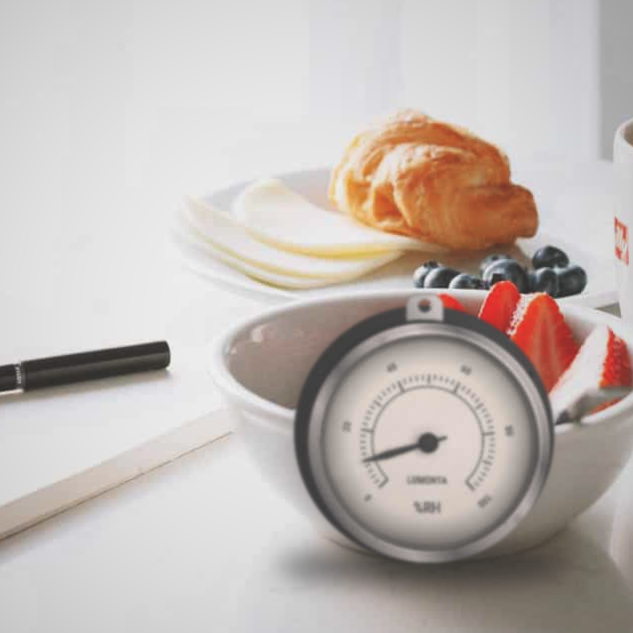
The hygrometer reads 10
